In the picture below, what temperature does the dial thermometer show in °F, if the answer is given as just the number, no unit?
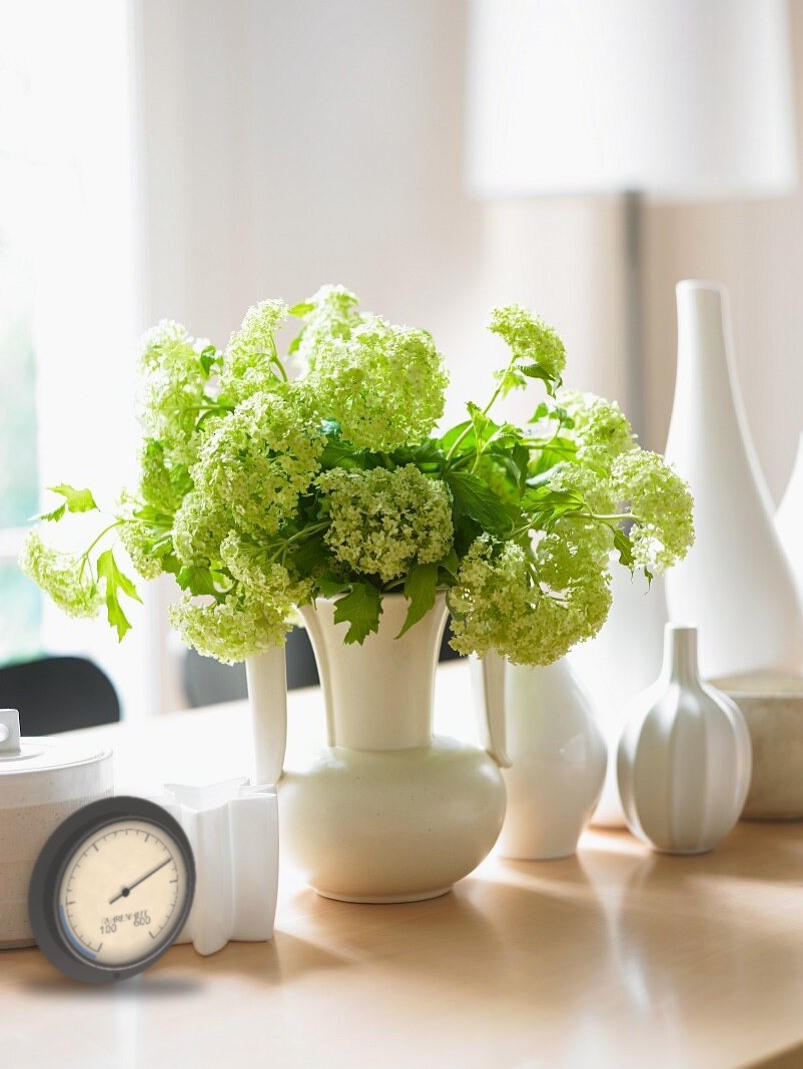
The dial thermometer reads 460
